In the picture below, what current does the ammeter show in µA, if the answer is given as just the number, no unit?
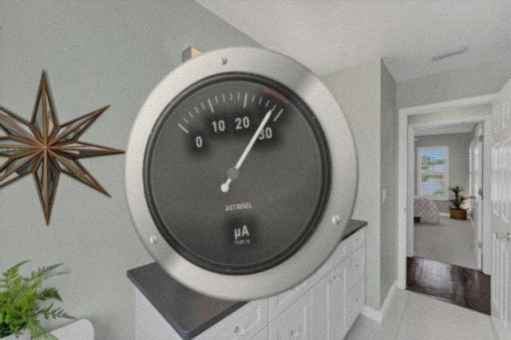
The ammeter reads 28
